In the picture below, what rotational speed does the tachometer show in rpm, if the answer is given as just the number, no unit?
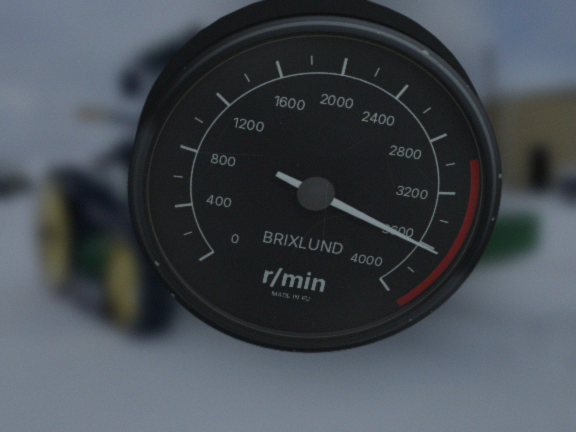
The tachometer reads 3600
